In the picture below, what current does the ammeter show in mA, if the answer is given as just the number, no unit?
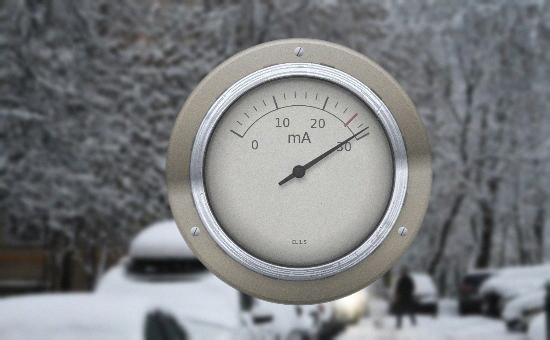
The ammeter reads 29
